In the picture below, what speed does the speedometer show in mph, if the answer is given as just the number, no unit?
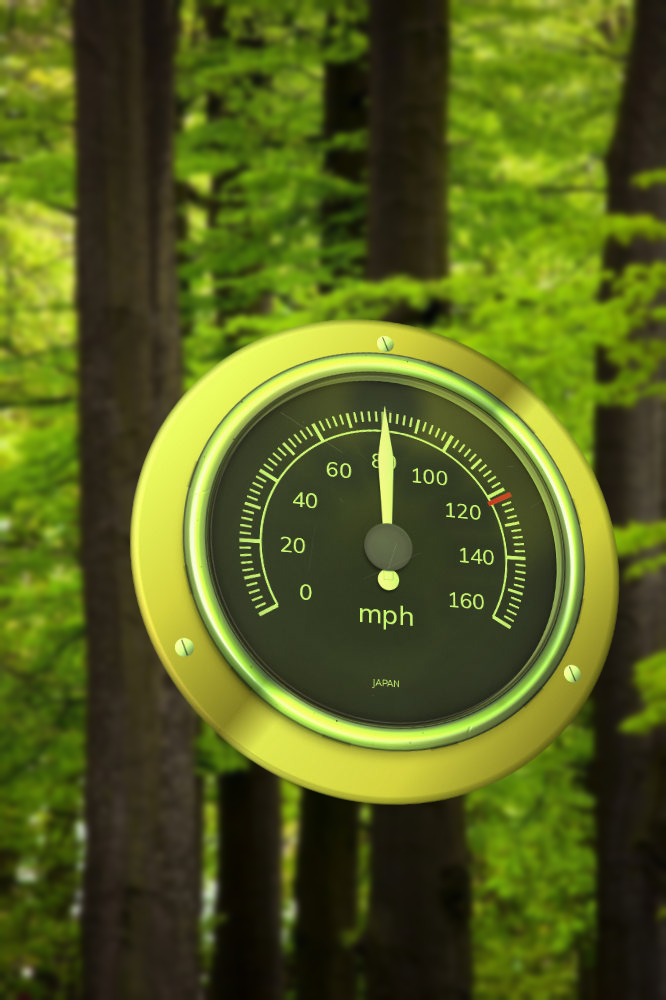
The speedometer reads 80
